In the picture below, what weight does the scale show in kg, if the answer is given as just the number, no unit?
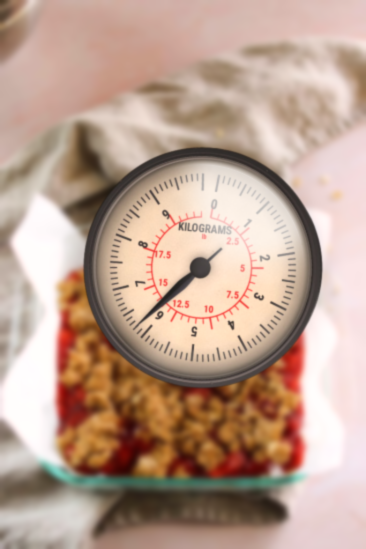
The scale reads 6.2
